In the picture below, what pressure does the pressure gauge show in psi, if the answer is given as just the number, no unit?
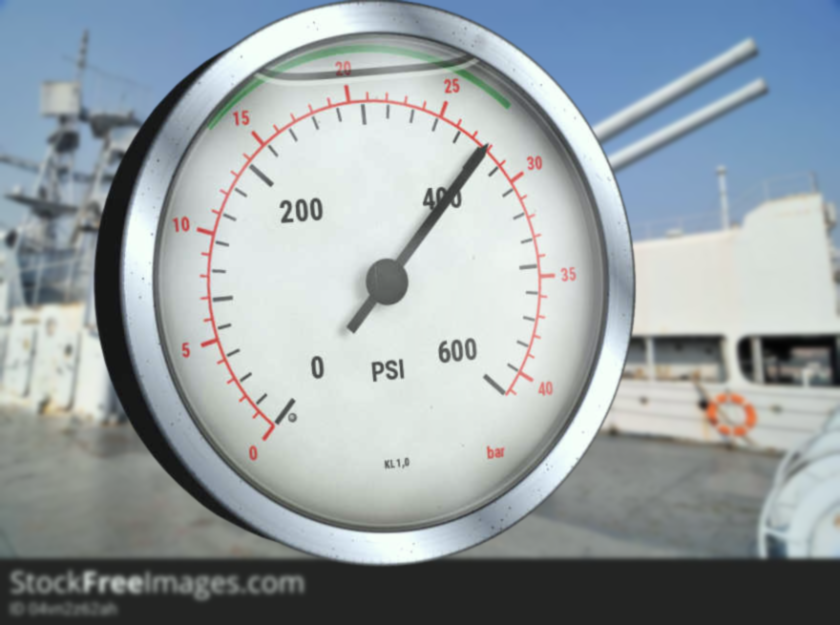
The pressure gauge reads 400
